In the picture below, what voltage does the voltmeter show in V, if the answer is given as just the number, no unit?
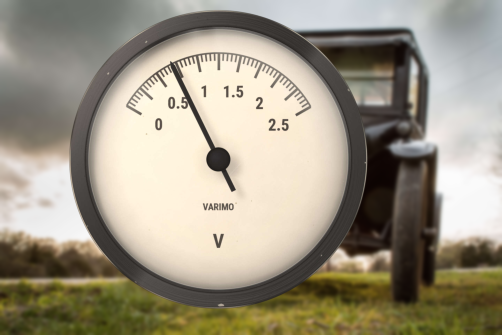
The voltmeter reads 0.7
